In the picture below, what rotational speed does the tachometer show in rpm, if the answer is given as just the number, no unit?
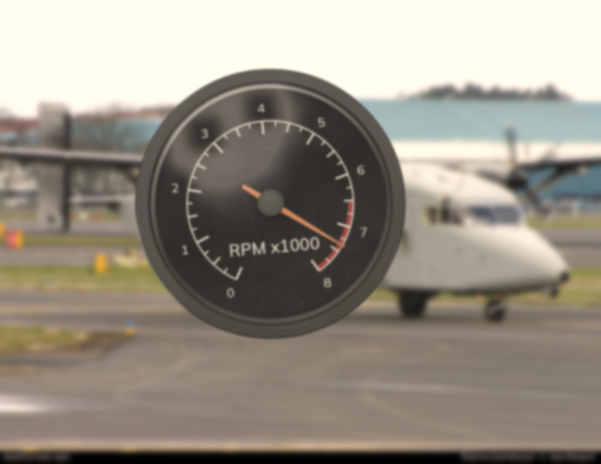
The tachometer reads 7375
